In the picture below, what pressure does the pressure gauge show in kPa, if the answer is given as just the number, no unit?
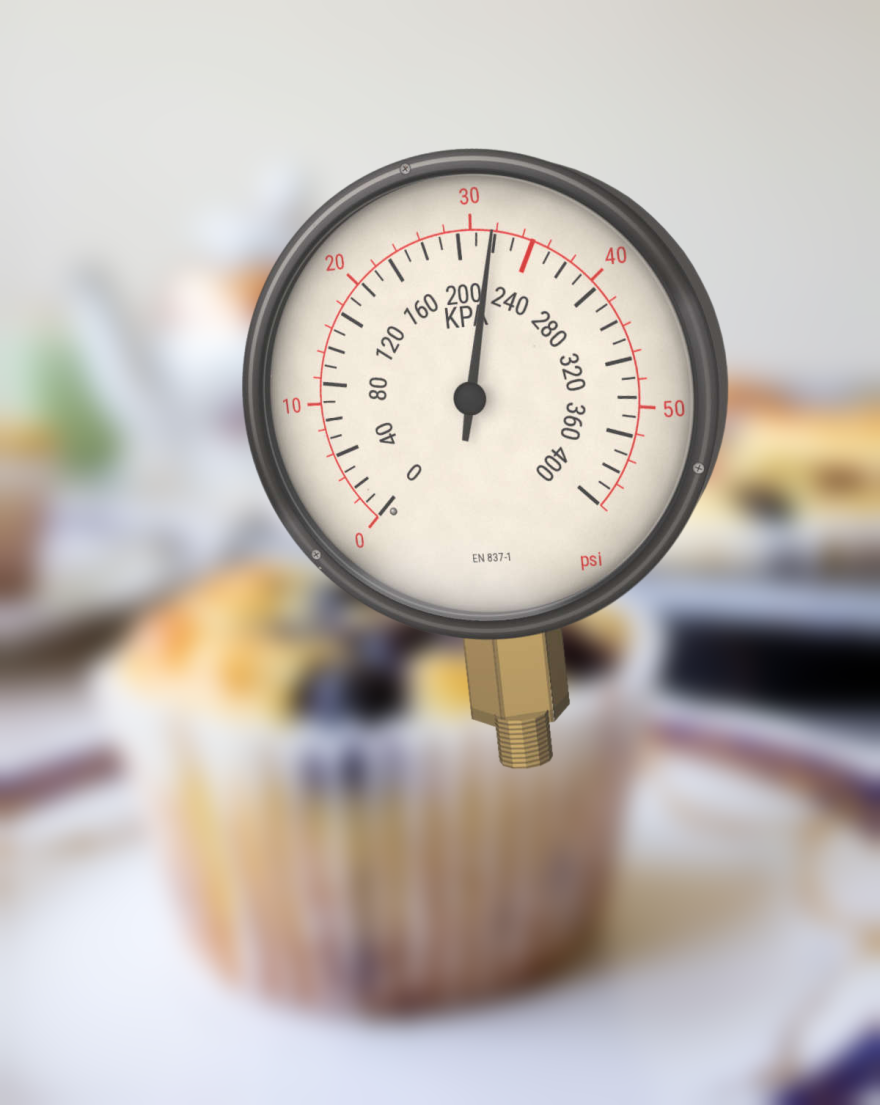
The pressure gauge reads 220
